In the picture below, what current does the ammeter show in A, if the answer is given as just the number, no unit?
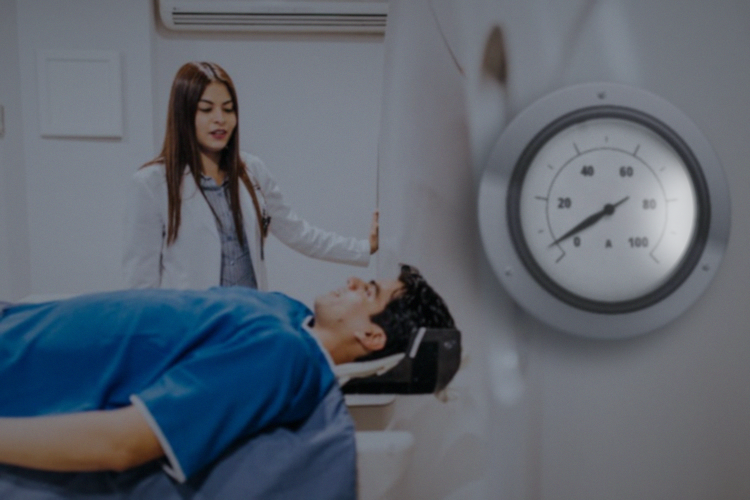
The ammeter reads 5
